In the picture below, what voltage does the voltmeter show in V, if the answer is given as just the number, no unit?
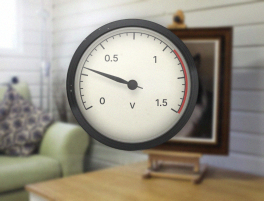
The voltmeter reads 0.3
